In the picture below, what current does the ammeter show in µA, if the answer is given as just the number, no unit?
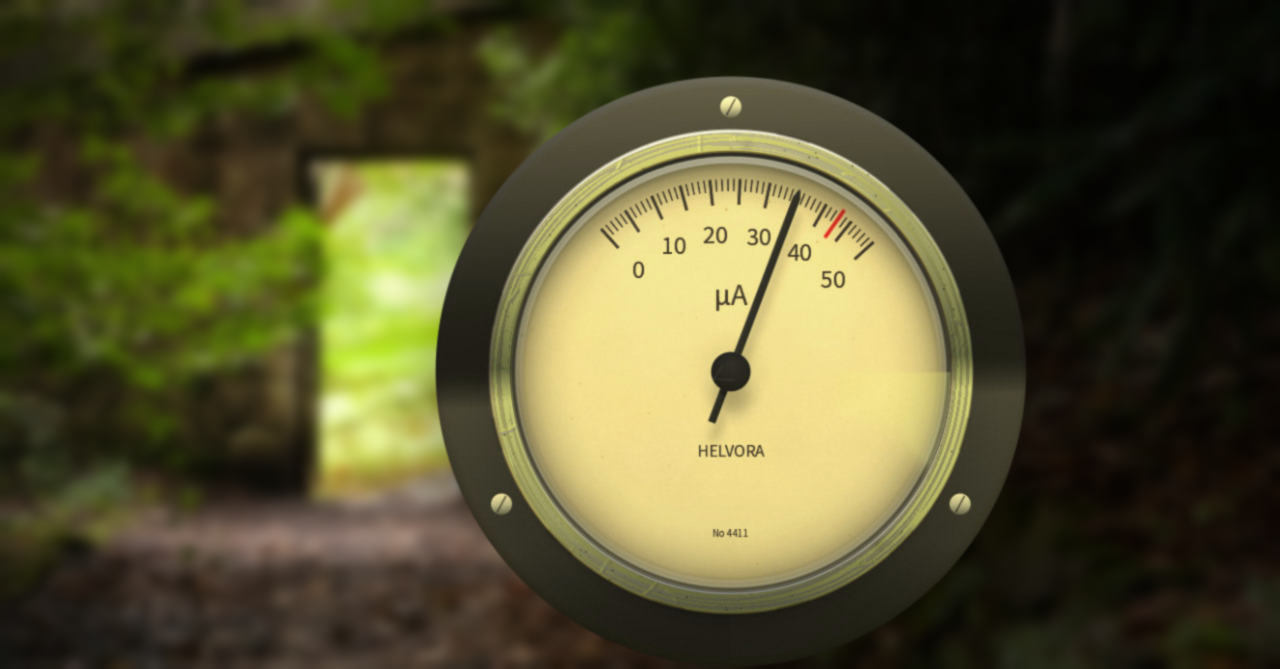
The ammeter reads 35
